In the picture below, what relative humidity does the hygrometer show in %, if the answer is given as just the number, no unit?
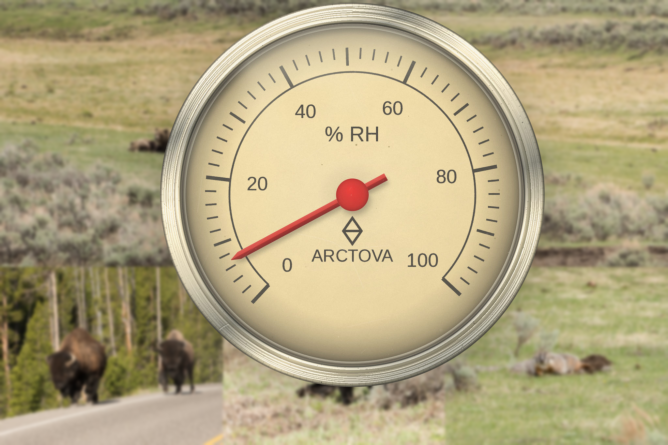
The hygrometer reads 7
